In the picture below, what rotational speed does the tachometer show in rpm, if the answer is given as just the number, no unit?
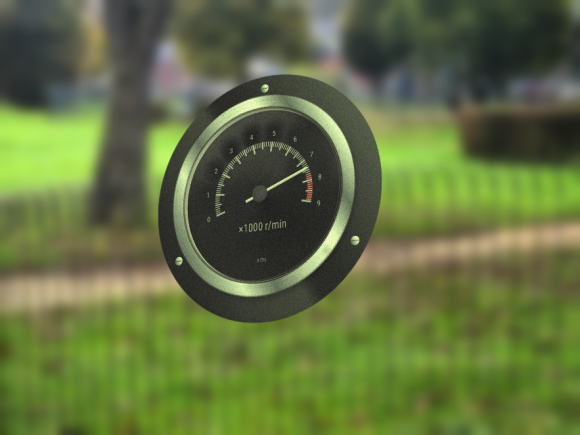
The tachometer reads 7500
